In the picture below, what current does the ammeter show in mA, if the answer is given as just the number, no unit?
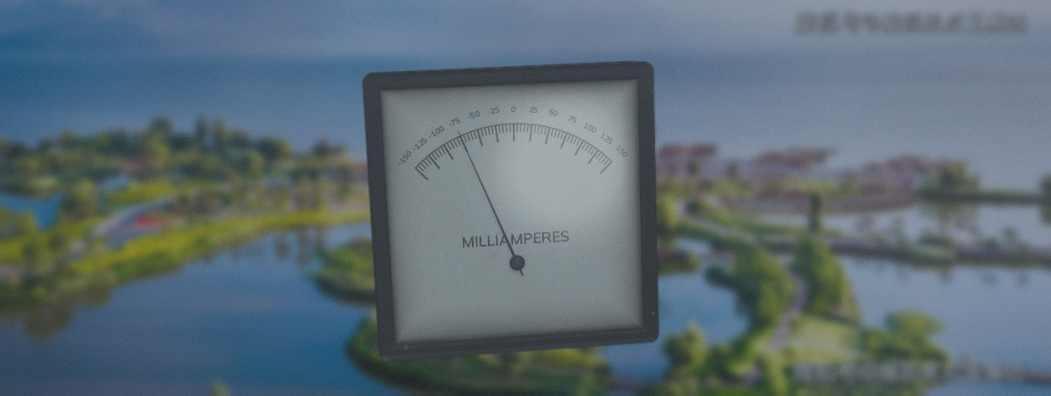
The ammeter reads -75
